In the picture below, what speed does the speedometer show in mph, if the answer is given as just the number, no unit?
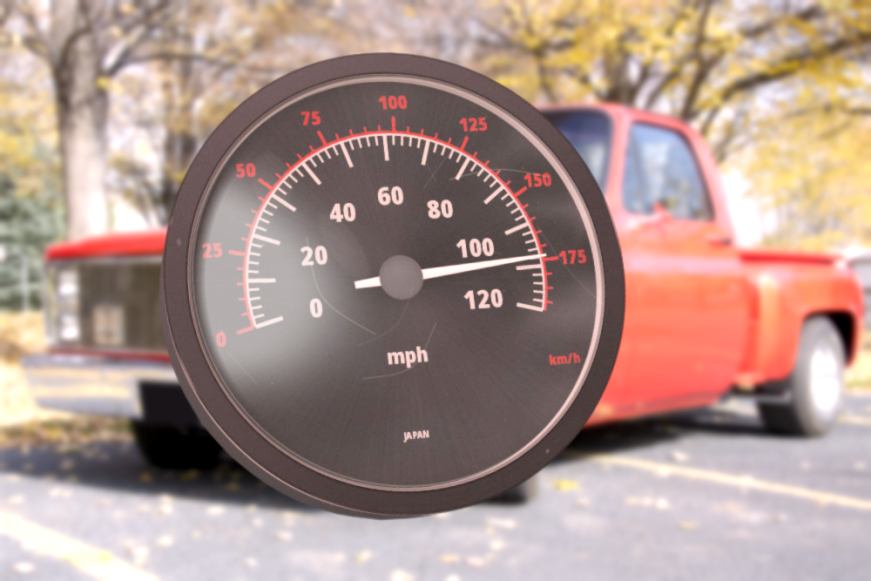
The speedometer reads 108
